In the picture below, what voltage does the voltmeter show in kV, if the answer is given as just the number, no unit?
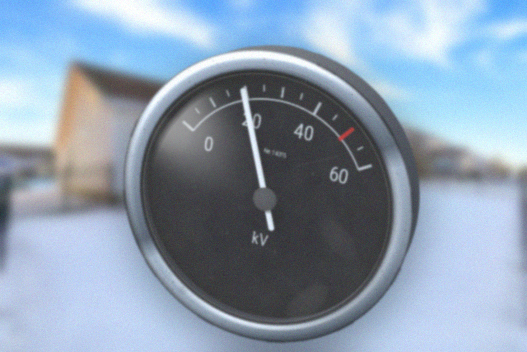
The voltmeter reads 20
